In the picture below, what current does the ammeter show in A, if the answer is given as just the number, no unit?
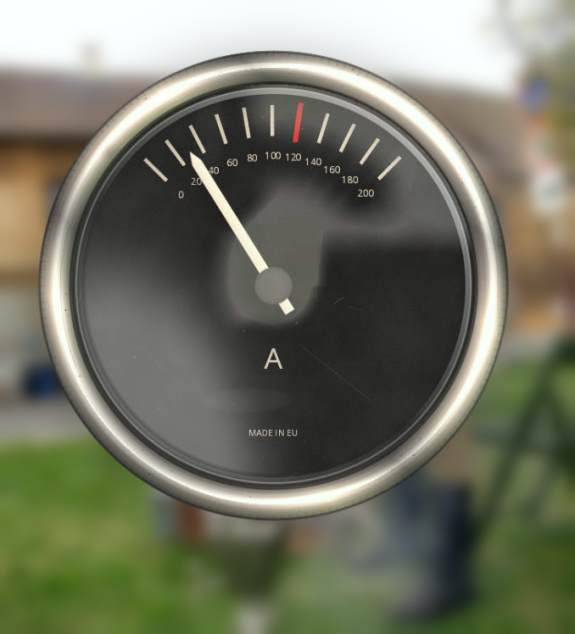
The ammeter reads 30
